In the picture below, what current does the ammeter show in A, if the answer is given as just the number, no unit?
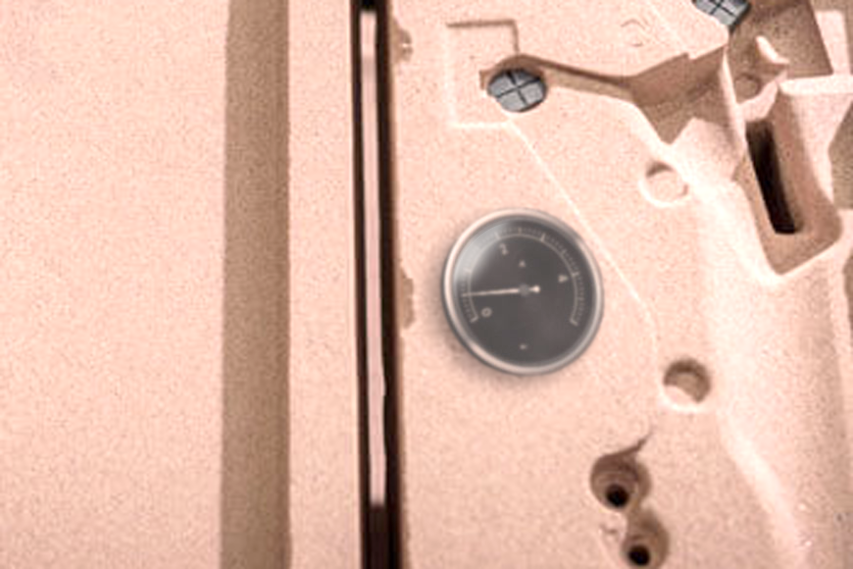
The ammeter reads 0.5
